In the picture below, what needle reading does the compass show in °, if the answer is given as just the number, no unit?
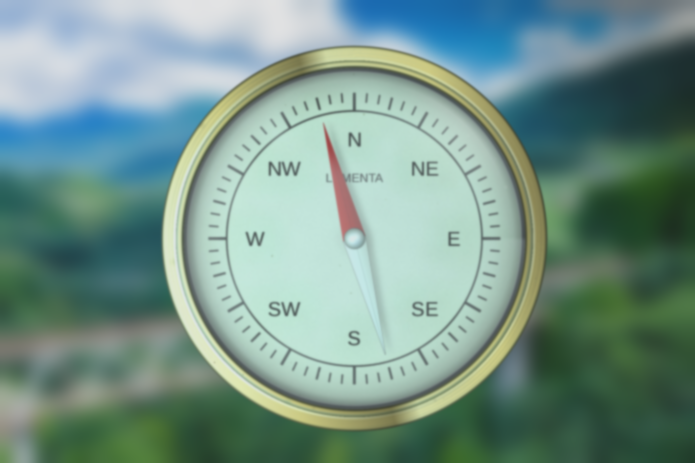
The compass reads 345
